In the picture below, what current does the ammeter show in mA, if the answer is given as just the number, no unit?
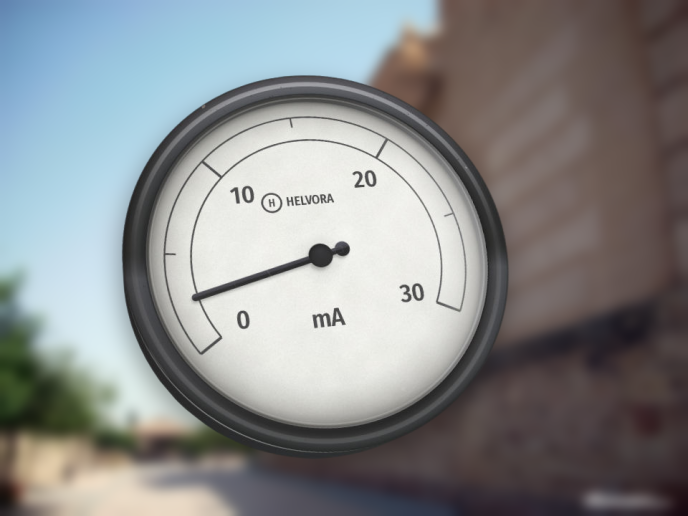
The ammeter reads 2.5
